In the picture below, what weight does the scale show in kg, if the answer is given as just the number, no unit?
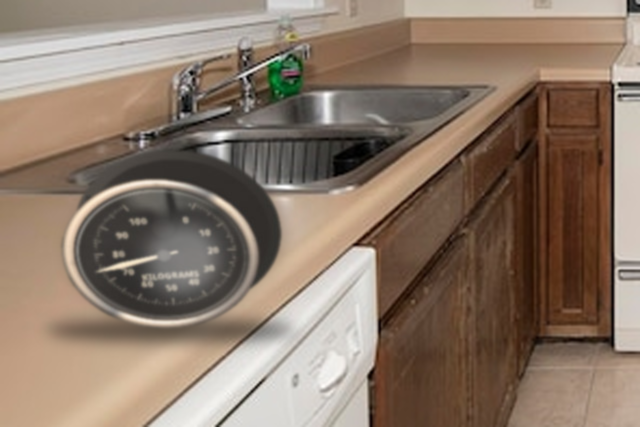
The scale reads 75
